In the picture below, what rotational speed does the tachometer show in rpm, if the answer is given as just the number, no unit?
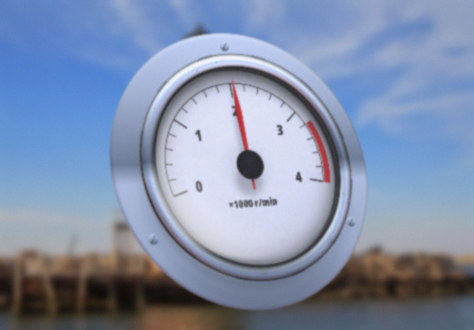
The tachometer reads 2000
